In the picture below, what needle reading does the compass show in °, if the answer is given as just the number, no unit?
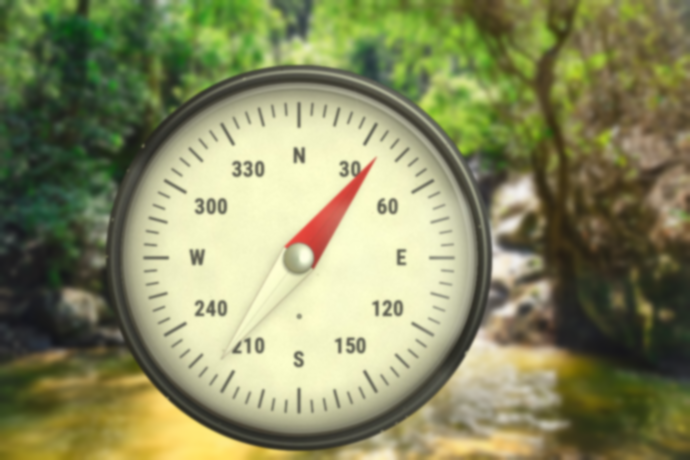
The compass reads 37.5
